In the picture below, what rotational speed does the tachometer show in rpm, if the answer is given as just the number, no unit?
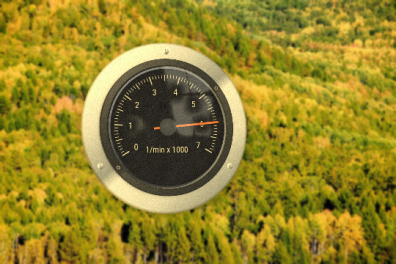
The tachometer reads 6000
